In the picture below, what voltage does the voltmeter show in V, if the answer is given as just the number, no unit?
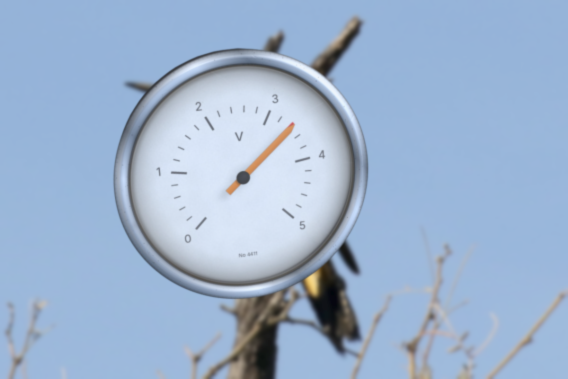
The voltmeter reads 3.4
